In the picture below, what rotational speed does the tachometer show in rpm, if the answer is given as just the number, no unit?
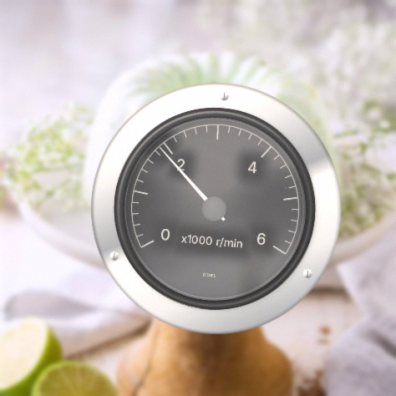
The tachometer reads 1900
